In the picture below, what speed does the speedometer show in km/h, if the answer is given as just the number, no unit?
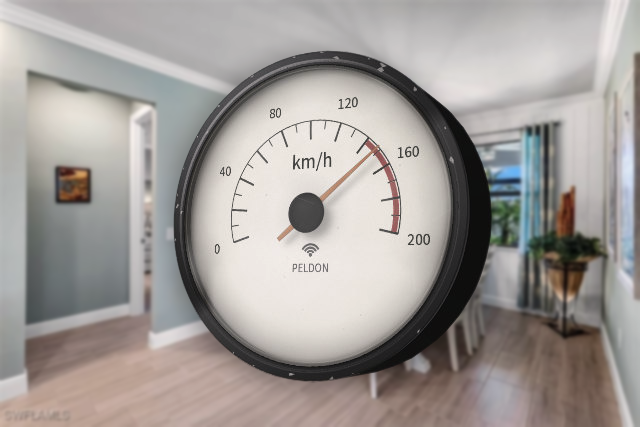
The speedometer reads 150
